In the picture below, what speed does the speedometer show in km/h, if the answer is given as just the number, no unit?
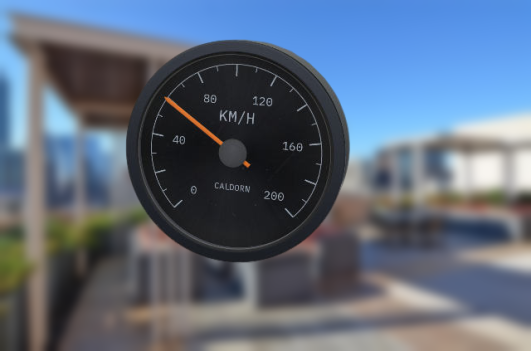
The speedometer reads 60
